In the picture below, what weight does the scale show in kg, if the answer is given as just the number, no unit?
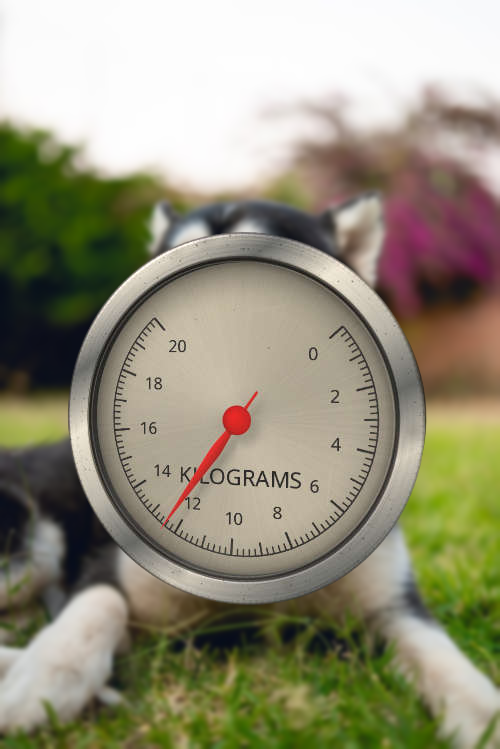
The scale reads 12.4
